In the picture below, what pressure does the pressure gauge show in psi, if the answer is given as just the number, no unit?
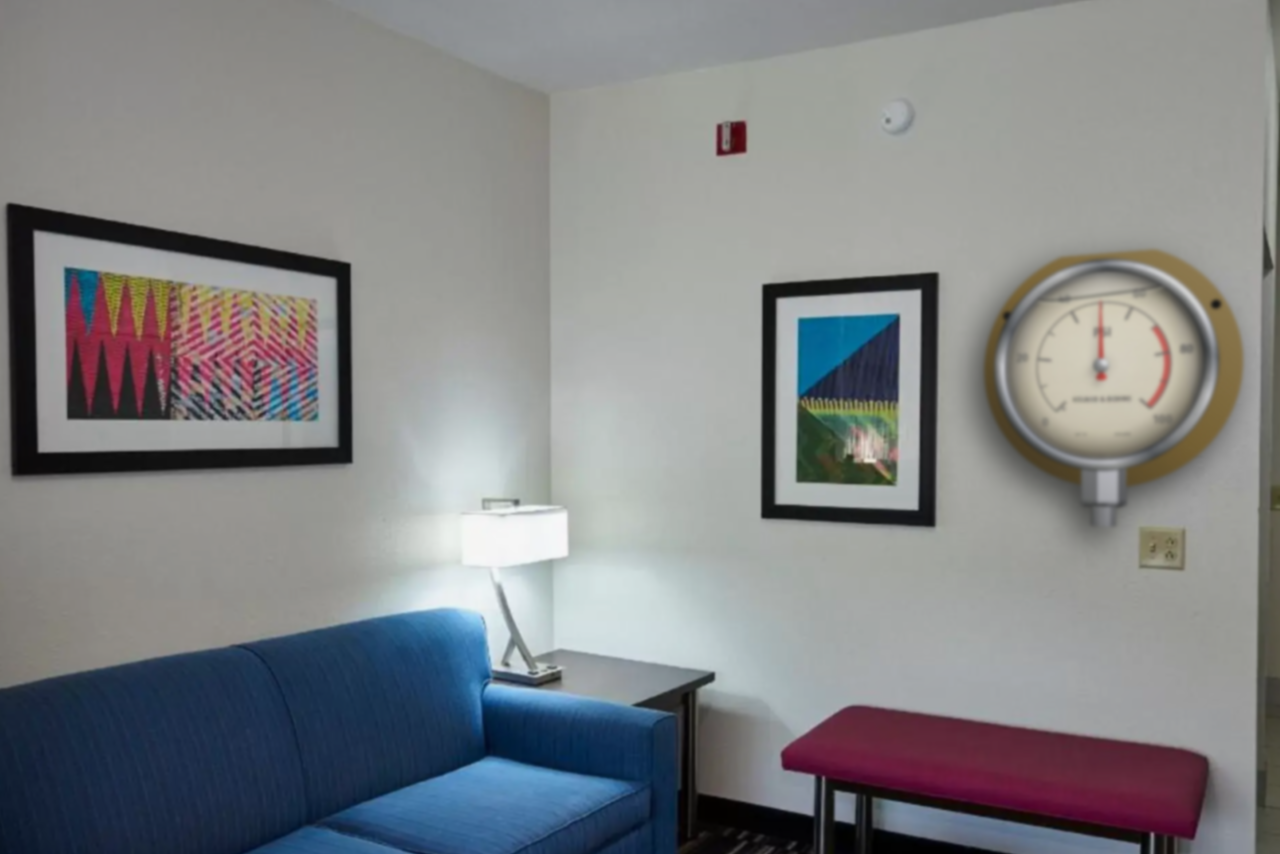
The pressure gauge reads 50
